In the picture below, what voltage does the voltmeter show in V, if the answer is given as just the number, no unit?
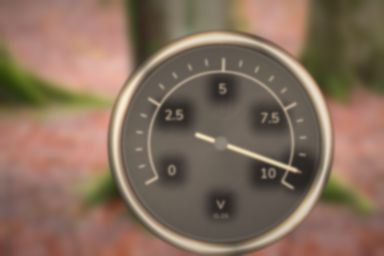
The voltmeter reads 9.5
